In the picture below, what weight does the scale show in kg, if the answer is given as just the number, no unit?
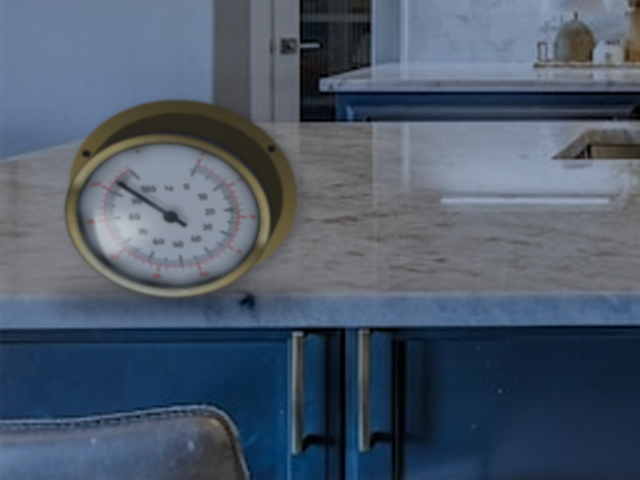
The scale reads 95
